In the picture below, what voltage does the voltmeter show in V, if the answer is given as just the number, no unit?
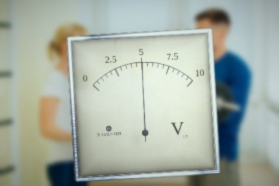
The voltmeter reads 5
